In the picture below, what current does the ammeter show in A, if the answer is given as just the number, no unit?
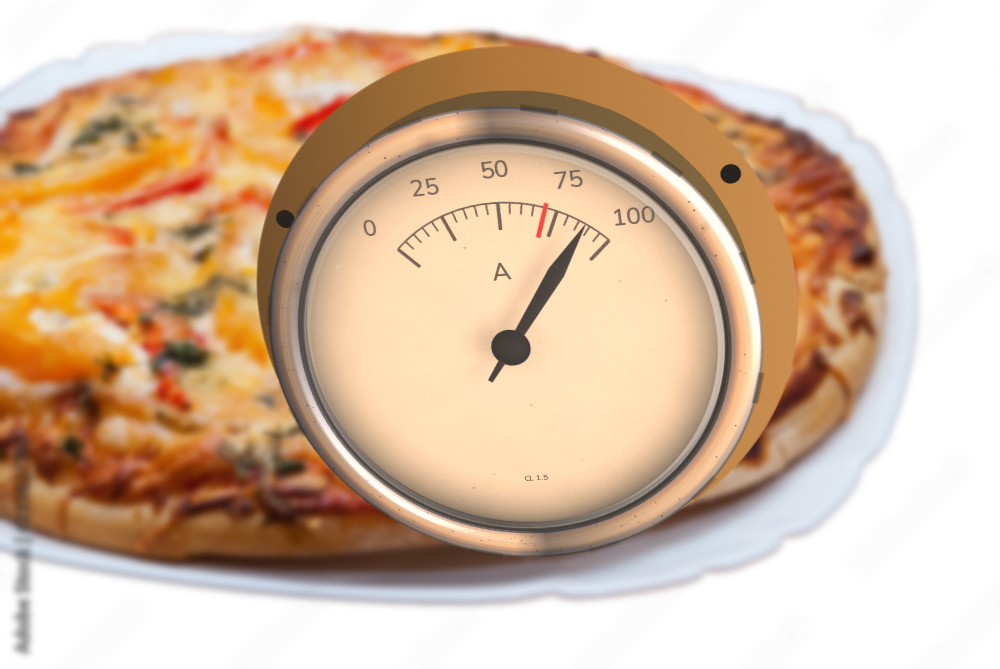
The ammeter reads 87.5
